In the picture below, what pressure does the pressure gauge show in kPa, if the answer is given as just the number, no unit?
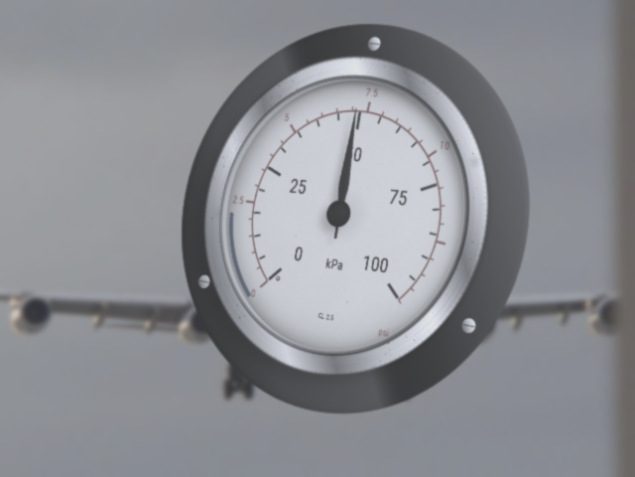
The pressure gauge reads 50
